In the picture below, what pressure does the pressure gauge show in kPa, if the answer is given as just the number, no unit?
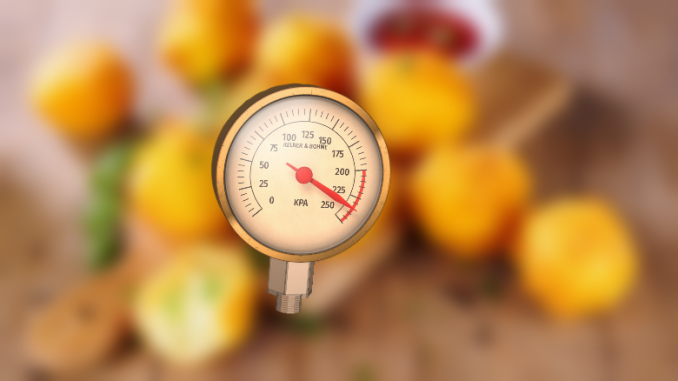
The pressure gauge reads 235
